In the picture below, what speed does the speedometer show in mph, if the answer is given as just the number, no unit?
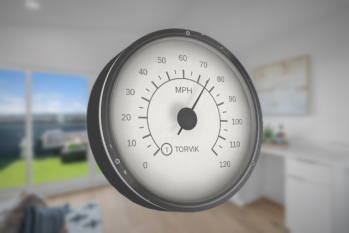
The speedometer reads 75
